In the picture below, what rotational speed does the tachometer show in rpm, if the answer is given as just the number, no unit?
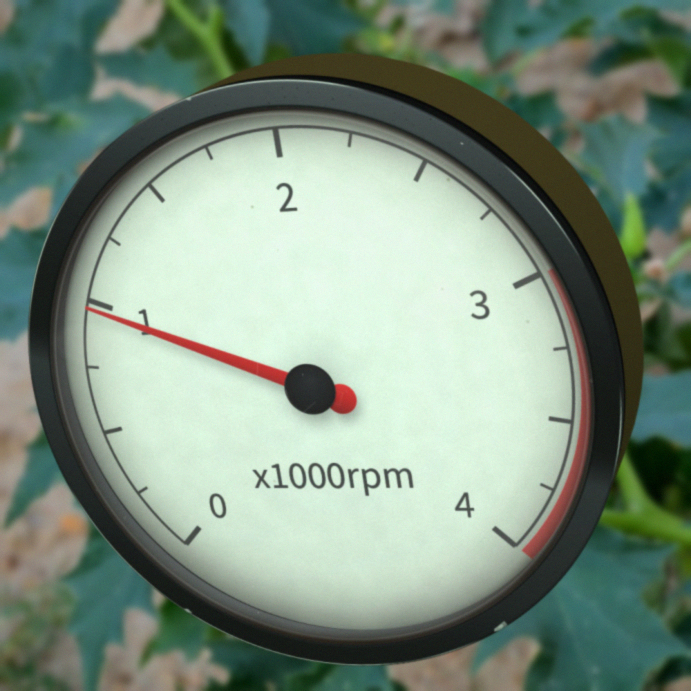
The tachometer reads 1000
